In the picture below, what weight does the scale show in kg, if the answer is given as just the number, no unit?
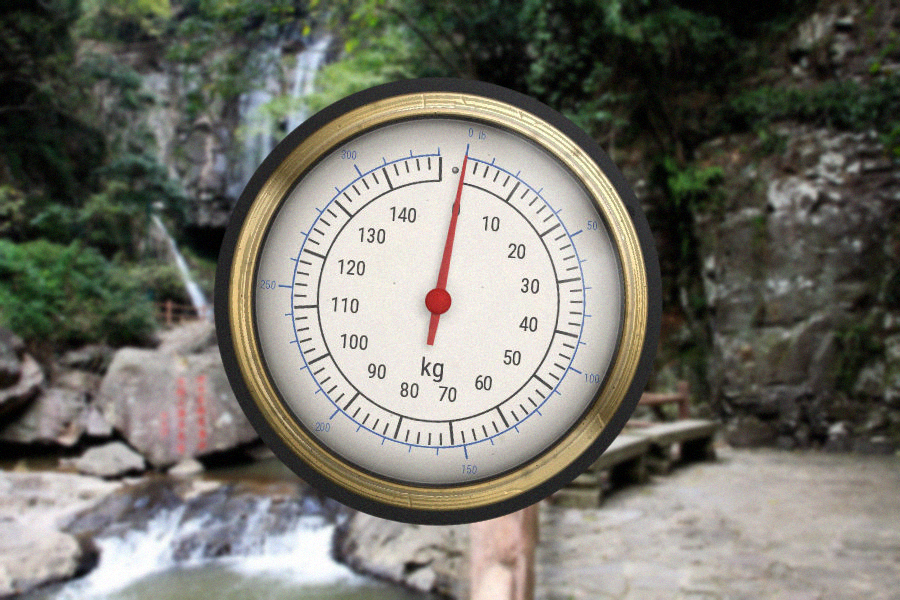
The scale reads 0
